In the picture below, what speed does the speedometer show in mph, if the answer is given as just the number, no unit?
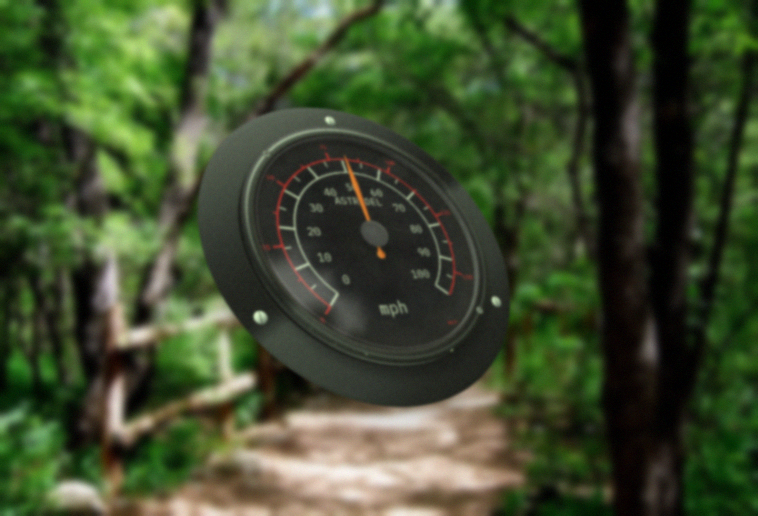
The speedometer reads 50
